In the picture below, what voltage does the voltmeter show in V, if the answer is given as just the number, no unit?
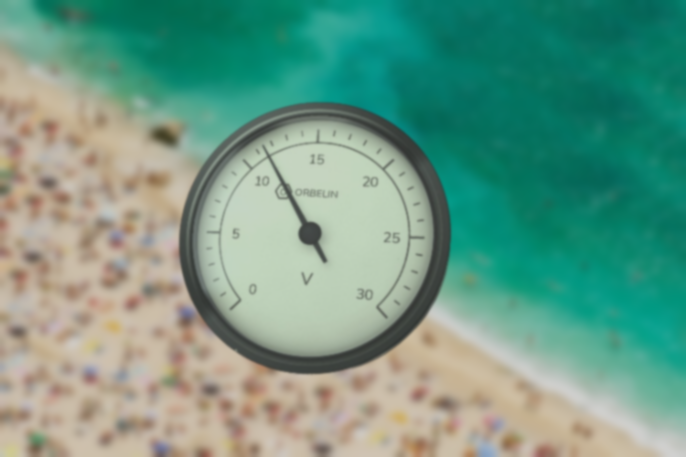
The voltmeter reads 11.5
